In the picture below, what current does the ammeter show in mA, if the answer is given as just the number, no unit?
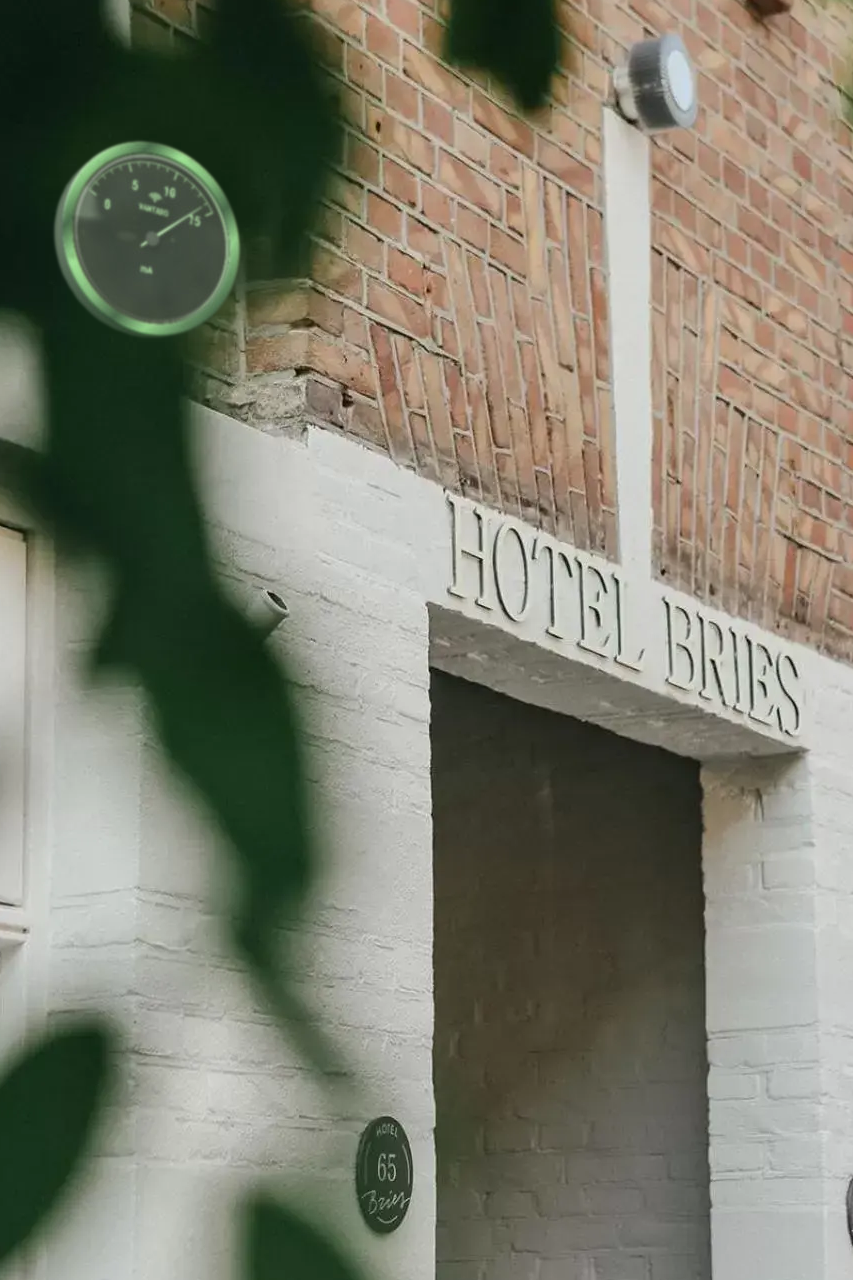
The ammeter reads 14
